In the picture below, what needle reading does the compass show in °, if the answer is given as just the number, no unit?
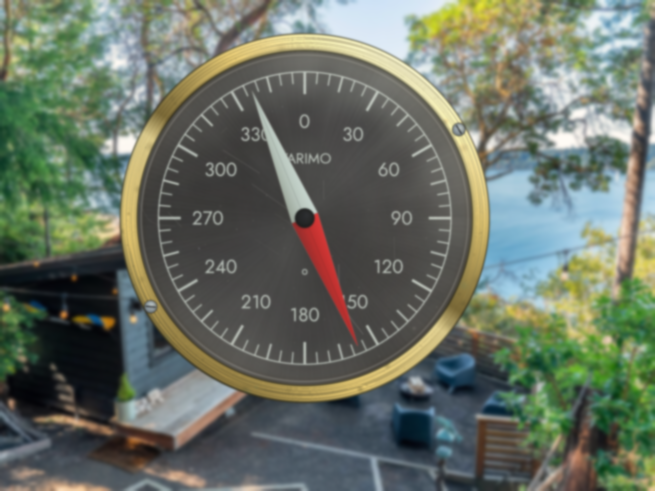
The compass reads 157.5
